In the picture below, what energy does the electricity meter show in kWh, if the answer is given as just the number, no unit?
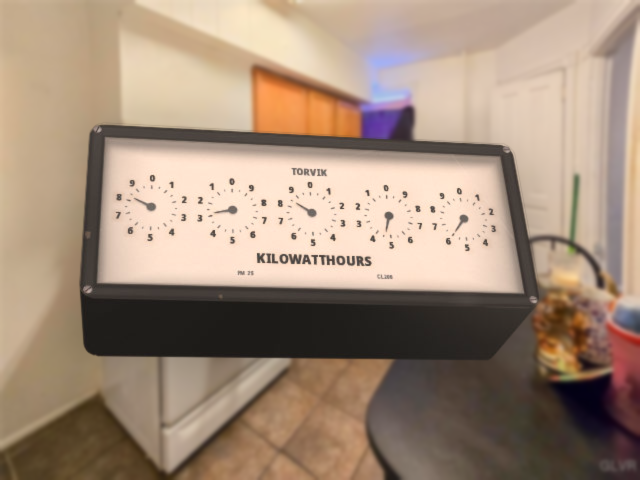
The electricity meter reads 82846
